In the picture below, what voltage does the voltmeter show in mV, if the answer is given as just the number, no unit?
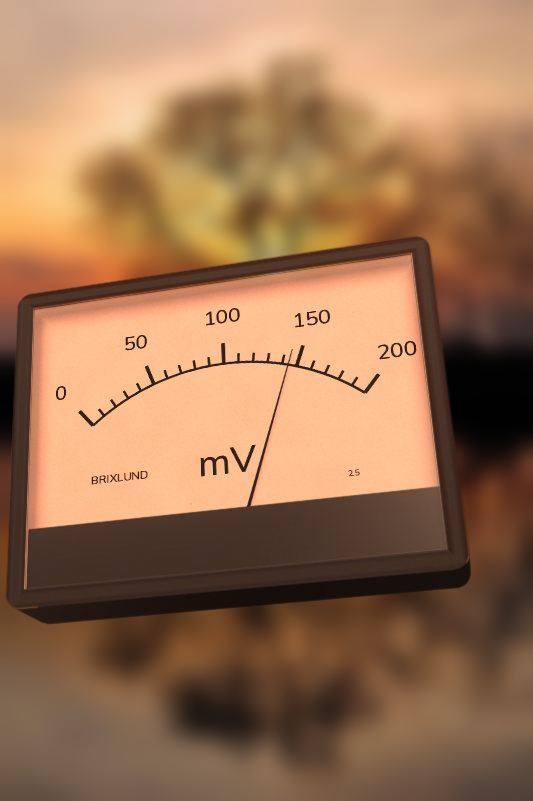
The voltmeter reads 145
